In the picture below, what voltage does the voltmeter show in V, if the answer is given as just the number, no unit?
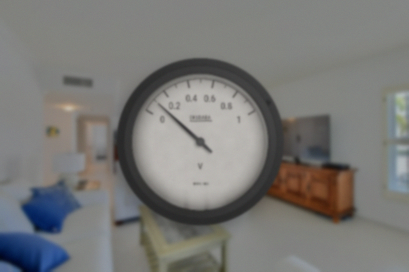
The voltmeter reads 0.1
